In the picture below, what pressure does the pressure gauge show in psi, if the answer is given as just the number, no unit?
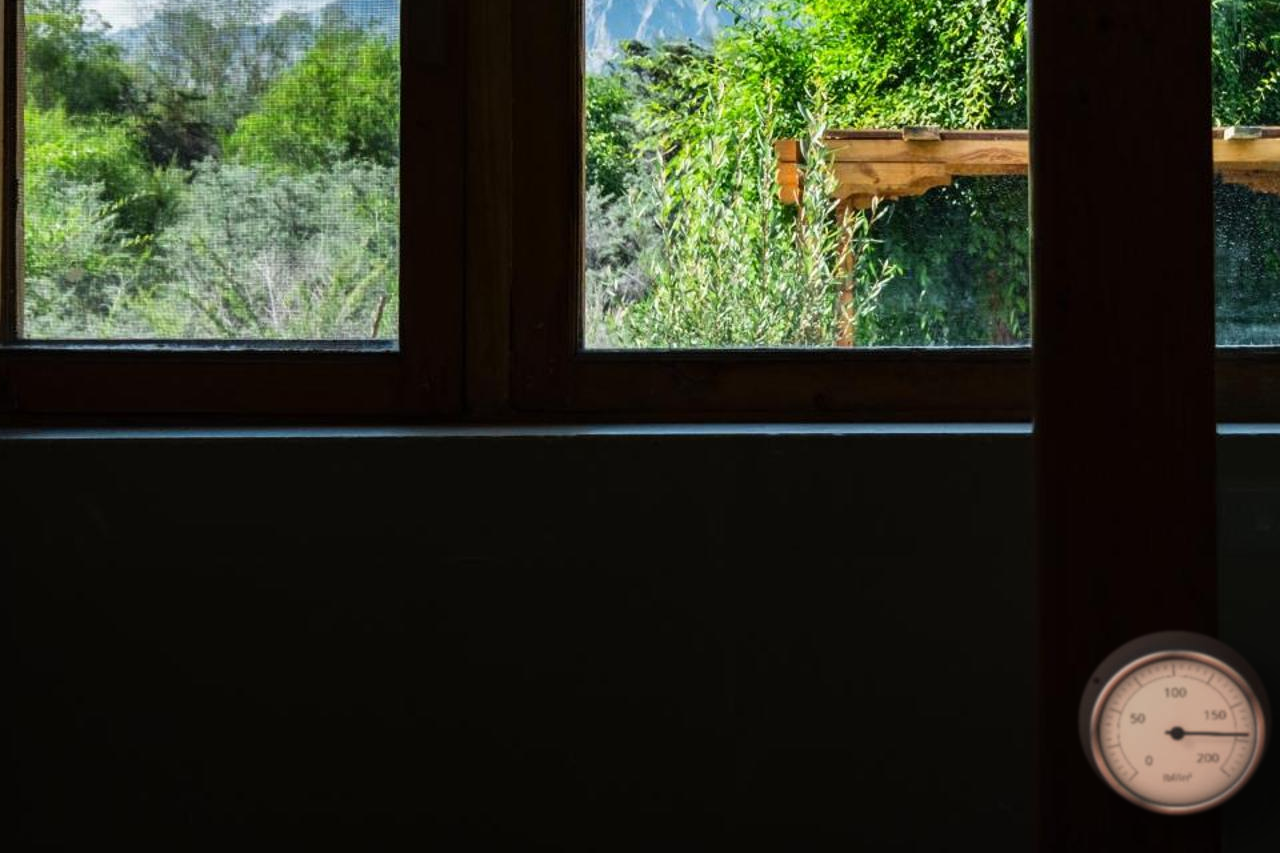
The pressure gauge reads 170
